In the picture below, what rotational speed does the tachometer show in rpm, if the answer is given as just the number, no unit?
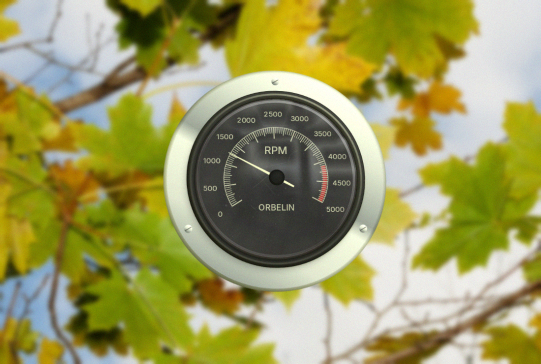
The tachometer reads 1250
